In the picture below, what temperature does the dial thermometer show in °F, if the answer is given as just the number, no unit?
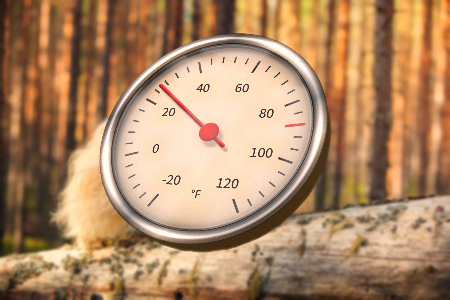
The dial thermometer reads 26
